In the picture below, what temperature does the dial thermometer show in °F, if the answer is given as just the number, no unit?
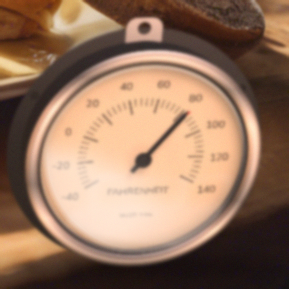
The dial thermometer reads 80
